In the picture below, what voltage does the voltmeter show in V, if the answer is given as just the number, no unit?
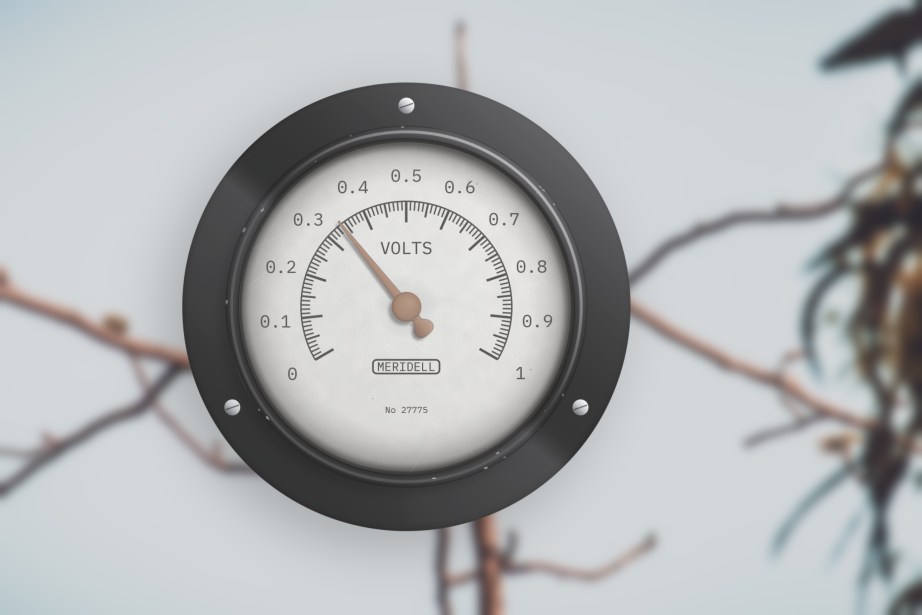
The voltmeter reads 0.34
